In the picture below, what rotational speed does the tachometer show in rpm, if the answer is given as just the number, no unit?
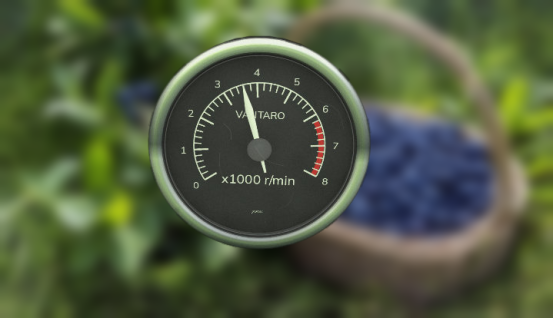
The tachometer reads 3600
